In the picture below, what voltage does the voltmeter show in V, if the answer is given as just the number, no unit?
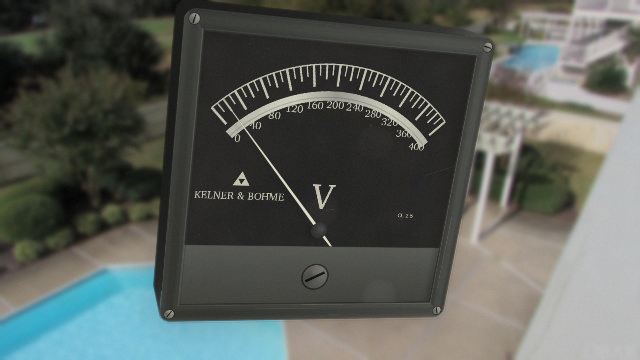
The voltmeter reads 20
